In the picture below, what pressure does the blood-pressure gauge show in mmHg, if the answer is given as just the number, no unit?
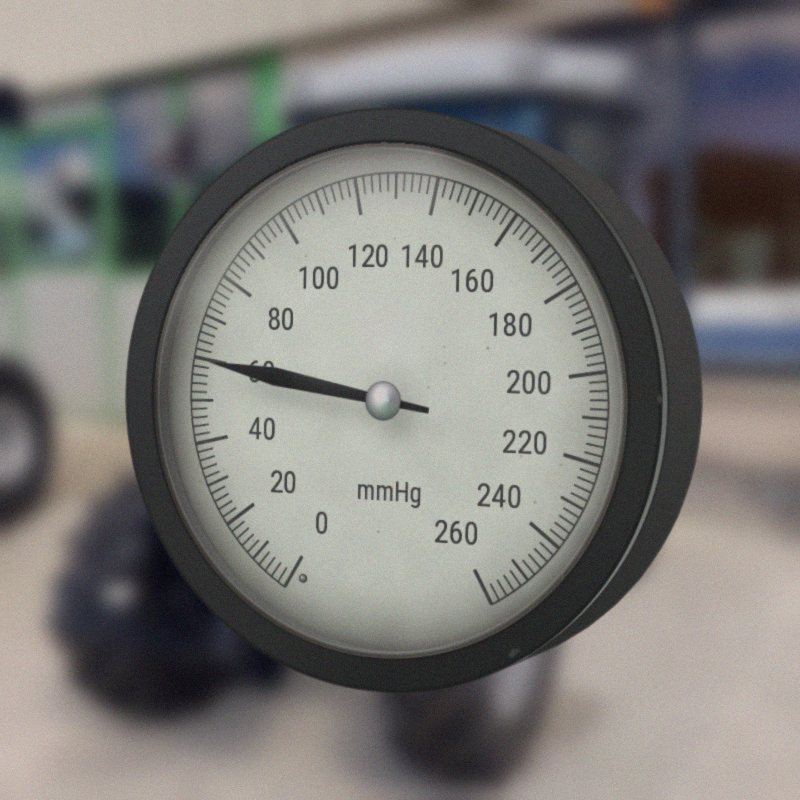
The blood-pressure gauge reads 60
